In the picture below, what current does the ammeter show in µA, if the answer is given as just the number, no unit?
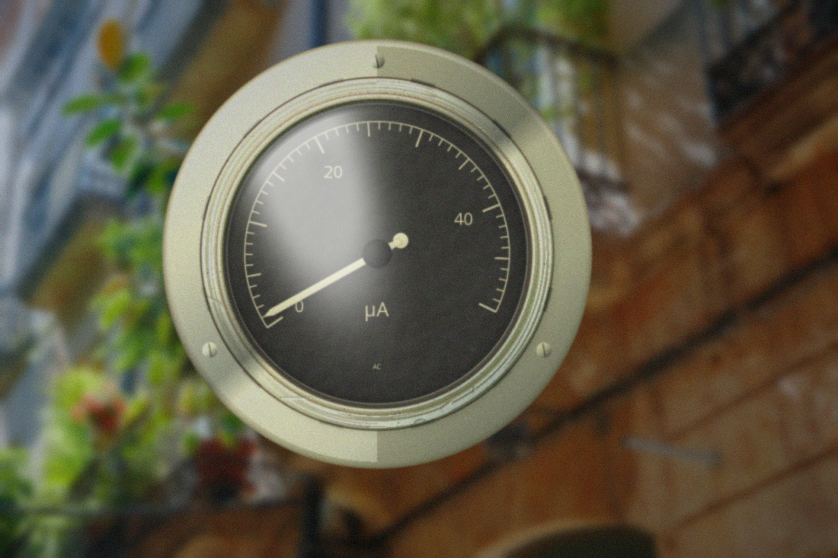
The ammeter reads 1
